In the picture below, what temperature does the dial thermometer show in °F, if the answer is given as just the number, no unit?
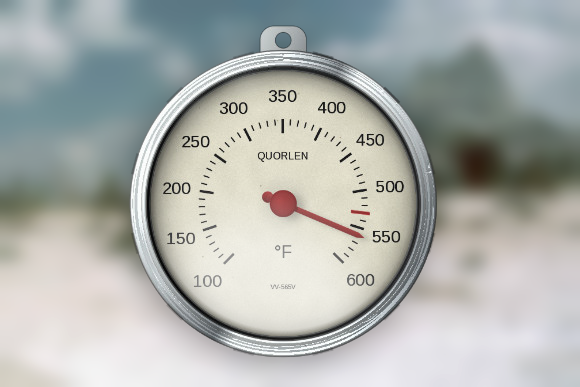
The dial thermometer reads 560
